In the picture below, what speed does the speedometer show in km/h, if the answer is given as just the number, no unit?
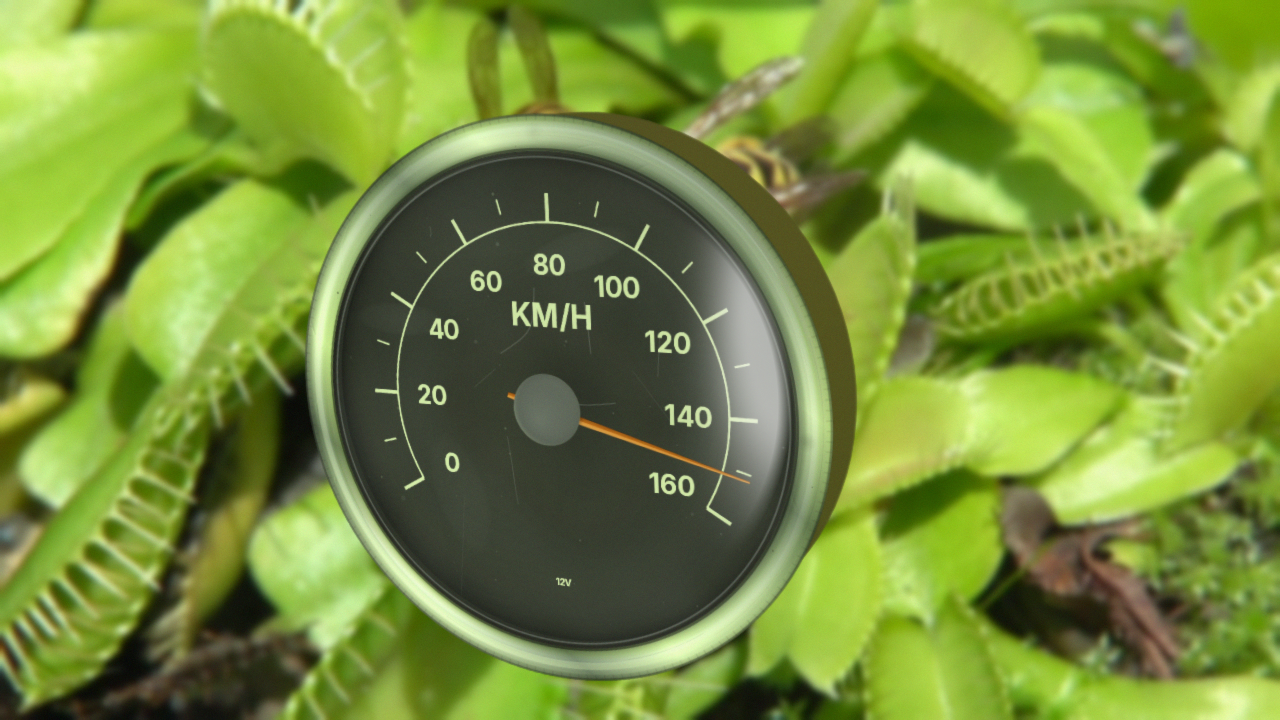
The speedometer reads 150
